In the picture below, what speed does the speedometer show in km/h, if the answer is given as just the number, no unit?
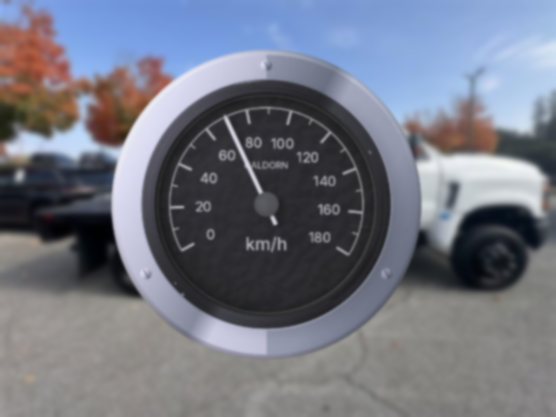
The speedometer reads 70
